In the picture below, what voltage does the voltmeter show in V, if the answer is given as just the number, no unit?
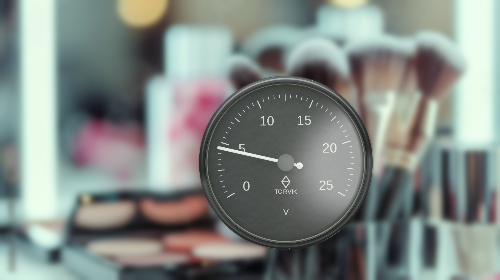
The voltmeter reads 4.5
